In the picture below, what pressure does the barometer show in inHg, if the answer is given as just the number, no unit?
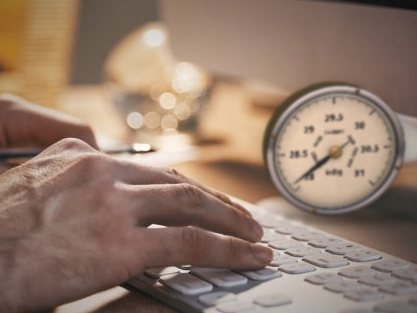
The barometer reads 28.1
